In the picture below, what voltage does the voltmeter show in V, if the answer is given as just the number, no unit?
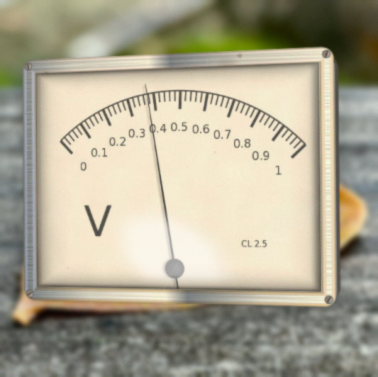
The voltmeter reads 0.38
